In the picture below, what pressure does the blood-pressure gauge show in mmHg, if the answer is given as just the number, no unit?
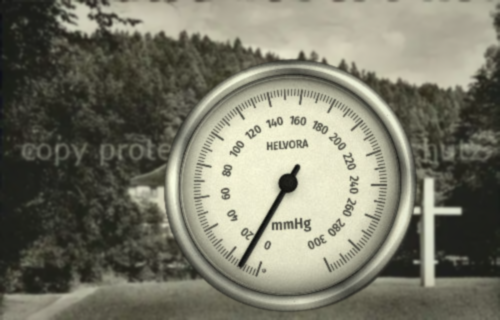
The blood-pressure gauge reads 10
